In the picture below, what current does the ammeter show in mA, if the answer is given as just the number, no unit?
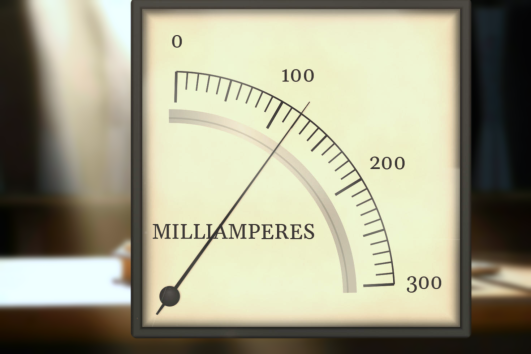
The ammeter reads 120
